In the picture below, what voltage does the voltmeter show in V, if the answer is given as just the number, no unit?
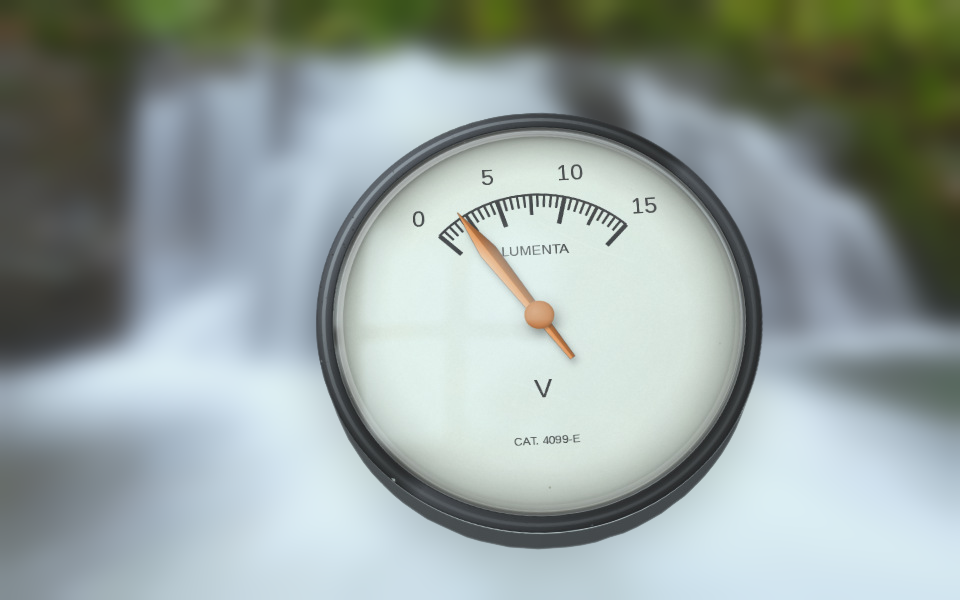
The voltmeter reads 2
